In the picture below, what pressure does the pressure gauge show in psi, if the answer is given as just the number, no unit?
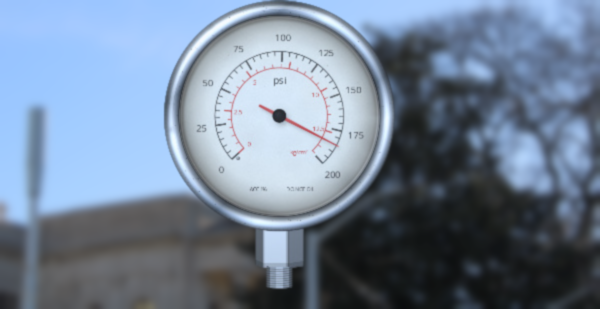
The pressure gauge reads 185
